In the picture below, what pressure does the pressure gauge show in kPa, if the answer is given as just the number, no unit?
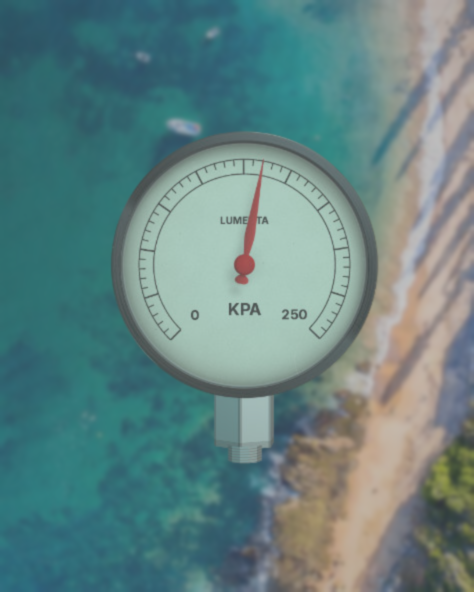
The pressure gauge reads 135
